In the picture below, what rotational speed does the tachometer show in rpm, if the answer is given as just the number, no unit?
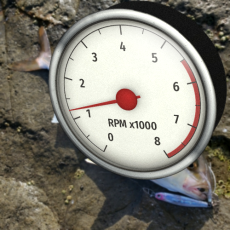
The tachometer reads 1250
